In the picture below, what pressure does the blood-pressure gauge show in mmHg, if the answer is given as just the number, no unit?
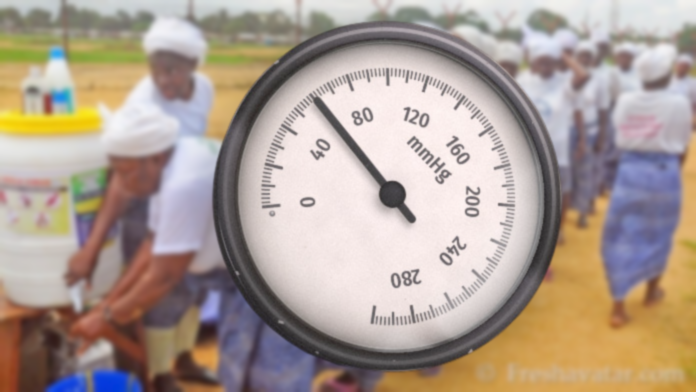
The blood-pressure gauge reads 60
